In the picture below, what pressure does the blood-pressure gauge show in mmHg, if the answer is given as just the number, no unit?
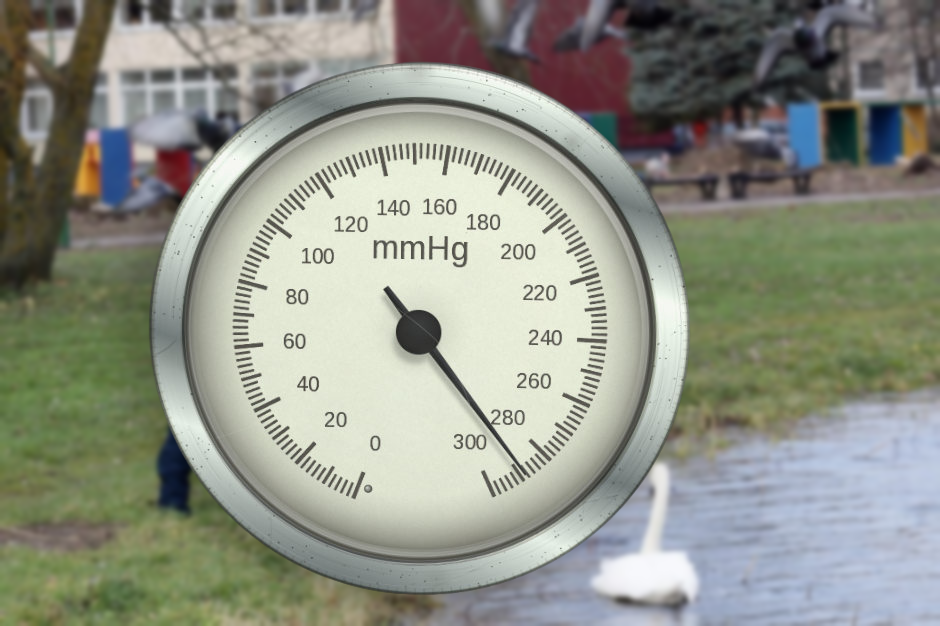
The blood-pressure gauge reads 288
